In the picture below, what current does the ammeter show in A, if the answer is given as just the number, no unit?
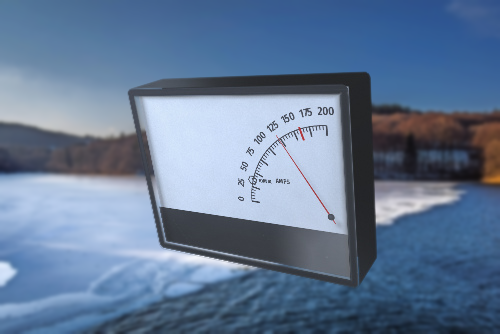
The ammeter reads 125
